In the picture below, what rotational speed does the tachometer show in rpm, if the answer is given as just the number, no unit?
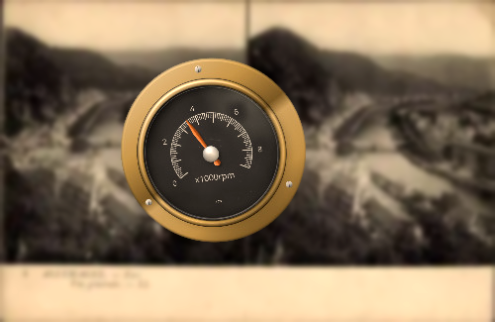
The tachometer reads 3500
